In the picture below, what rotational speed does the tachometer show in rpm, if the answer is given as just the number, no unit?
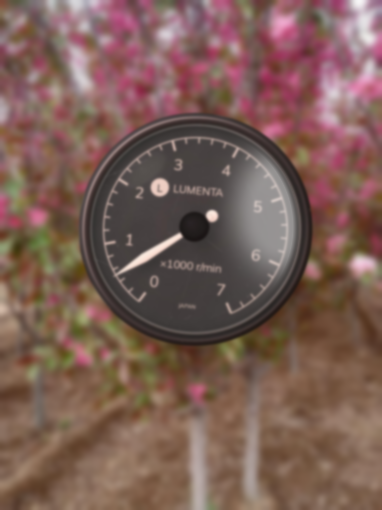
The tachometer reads 500
